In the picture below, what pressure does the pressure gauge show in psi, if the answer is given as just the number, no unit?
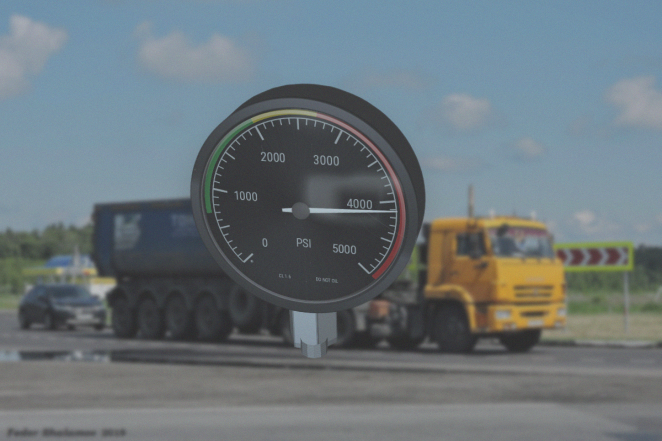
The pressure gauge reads 4100
